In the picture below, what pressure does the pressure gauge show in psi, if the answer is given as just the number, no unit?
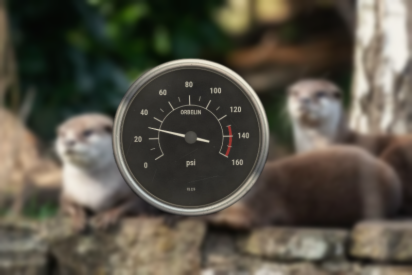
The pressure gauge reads 30
